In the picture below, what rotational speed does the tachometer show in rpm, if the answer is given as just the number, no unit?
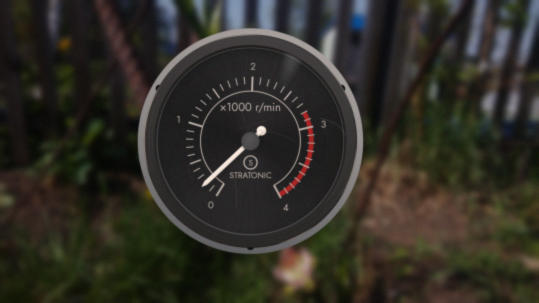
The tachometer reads 200
